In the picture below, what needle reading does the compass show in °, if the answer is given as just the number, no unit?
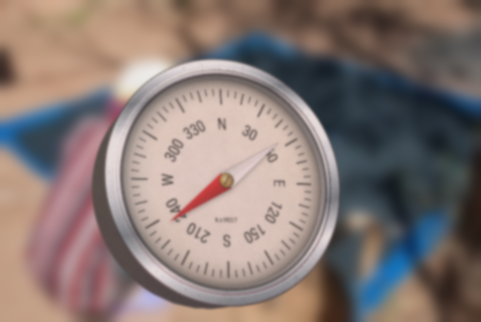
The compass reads 235
